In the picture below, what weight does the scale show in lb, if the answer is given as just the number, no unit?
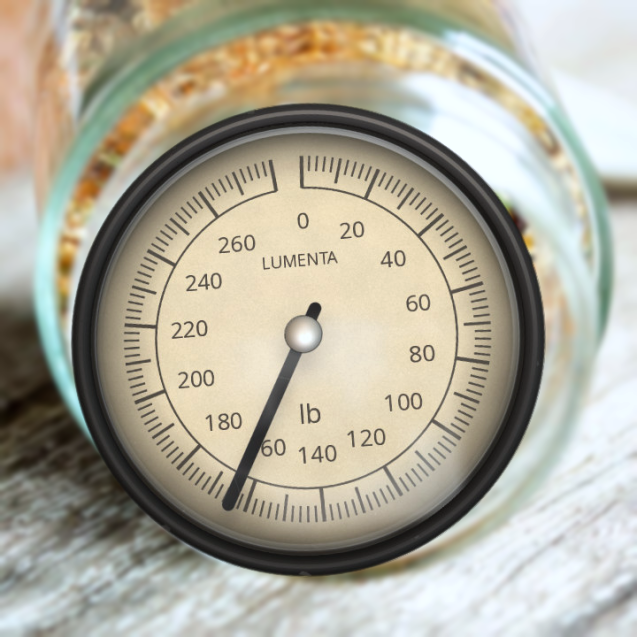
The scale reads 164
